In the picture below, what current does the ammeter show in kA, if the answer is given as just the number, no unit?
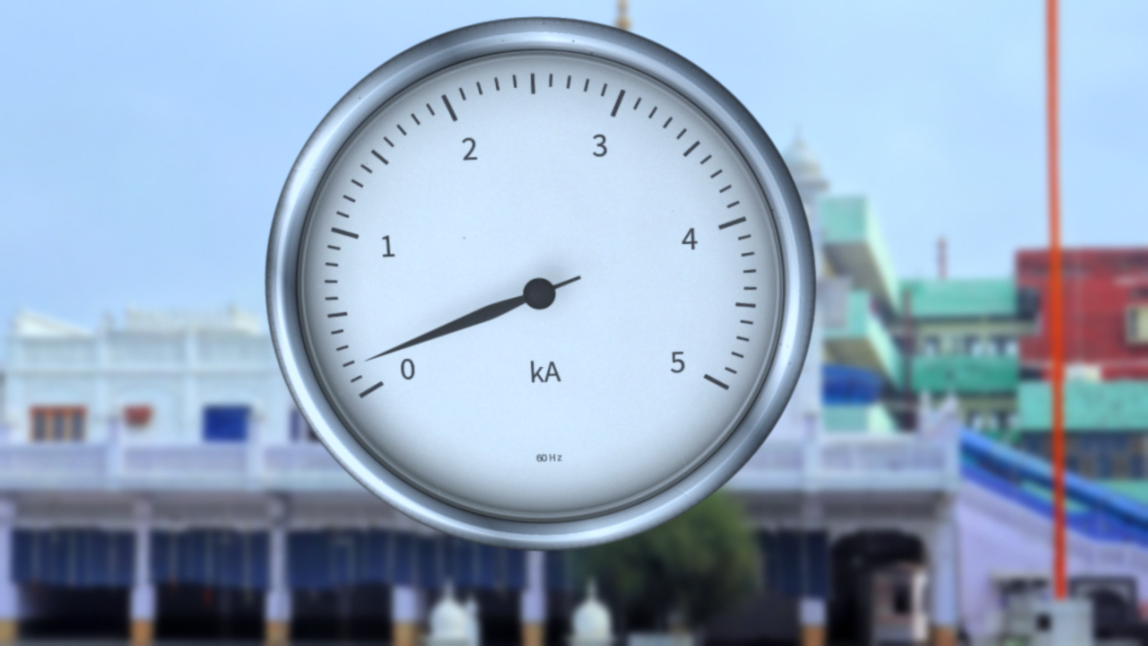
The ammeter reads 0.2
